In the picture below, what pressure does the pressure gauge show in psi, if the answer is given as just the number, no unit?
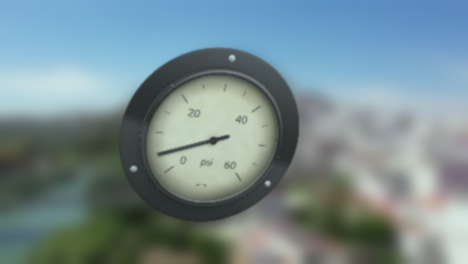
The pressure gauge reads 5
